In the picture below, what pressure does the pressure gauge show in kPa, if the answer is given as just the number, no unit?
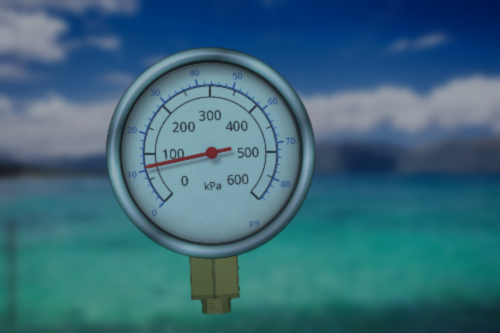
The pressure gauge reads 75
